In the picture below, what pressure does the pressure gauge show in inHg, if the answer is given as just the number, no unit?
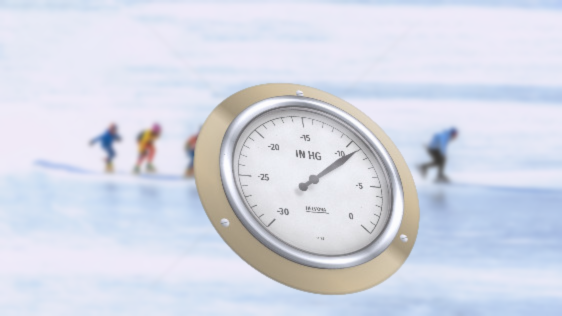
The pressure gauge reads -9
